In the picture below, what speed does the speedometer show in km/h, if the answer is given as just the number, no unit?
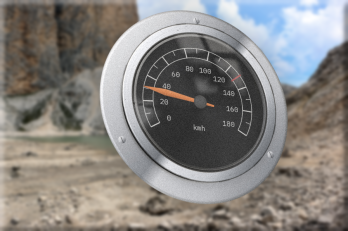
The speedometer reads 30
